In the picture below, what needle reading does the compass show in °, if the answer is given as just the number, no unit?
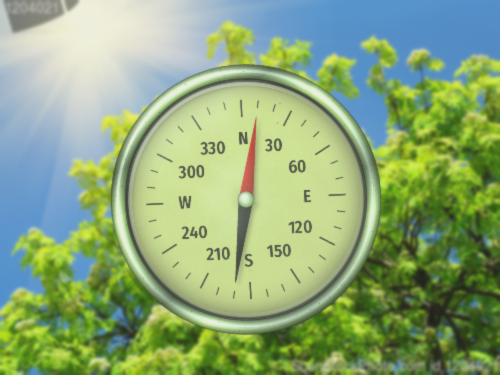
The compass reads 10
